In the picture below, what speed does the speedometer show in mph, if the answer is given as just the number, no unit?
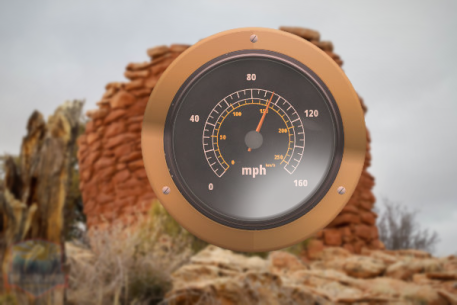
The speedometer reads 95
